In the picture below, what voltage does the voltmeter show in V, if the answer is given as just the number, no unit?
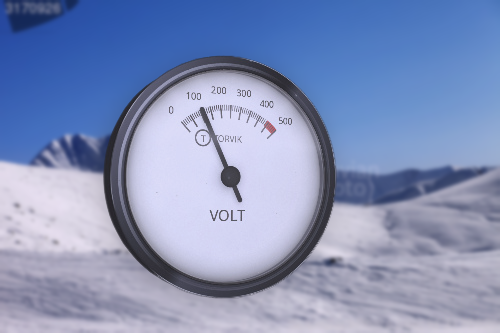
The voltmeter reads 100
